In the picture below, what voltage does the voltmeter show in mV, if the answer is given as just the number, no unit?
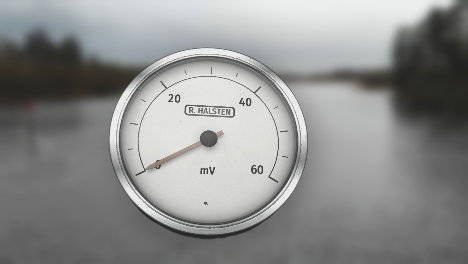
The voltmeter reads 0
